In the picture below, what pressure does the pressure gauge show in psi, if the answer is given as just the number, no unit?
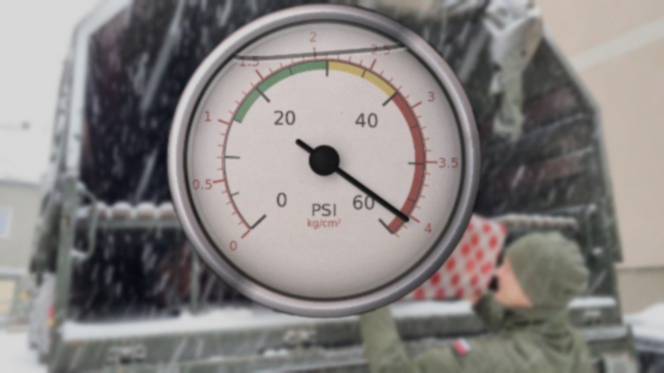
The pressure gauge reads 57.5
